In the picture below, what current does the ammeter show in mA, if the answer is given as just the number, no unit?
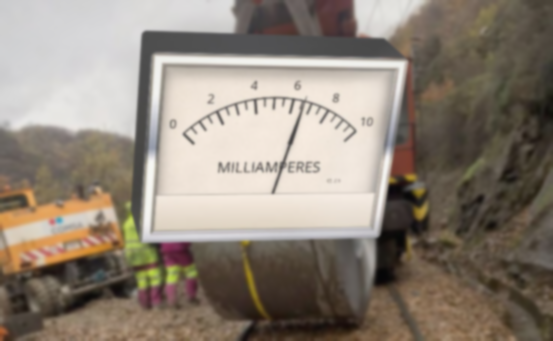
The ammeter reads 6.5
